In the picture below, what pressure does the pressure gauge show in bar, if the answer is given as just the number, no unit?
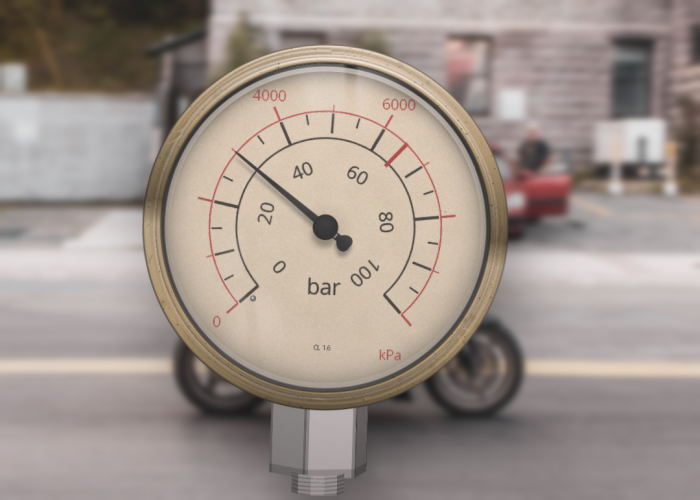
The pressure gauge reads 30
